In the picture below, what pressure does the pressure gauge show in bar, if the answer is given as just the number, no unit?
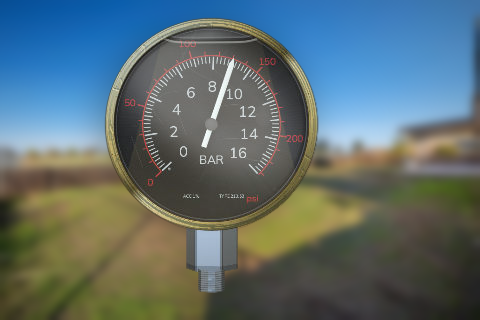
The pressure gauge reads 9
